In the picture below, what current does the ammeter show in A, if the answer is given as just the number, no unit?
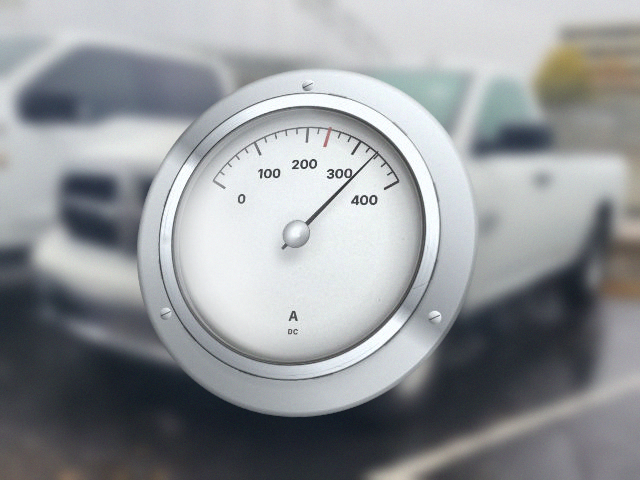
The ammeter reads 340
